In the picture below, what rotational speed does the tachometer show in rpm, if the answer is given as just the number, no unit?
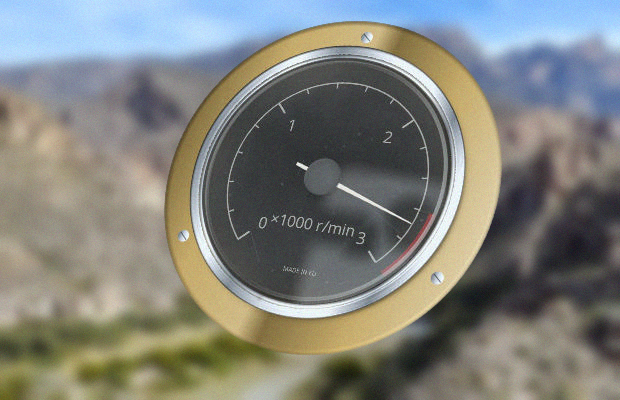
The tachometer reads 2700
